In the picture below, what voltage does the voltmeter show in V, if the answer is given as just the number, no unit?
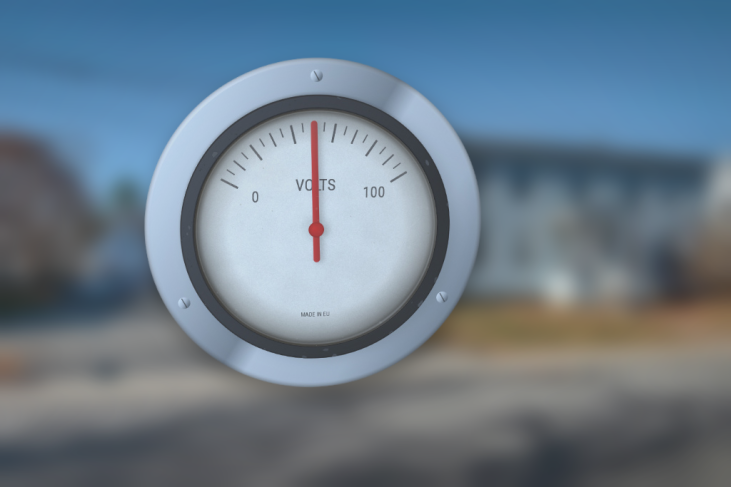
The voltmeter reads 50
